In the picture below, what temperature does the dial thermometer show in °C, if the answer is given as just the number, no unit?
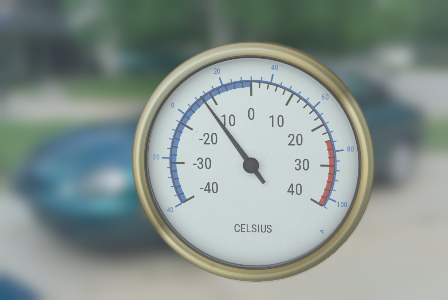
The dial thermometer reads -12
